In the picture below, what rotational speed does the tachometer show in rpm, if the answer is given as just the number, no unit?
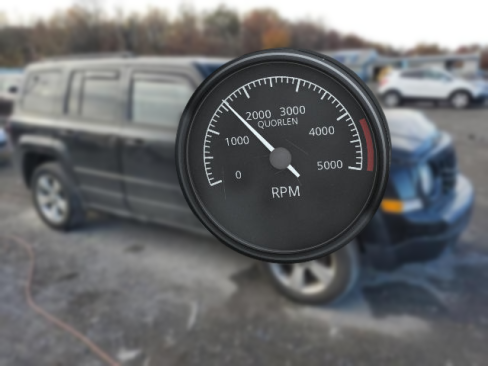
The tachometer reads 1600
